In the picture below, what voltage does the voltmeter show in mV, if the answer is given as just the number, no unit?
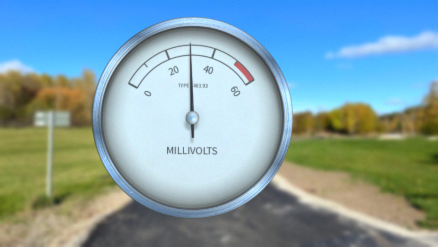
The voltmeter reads 30
